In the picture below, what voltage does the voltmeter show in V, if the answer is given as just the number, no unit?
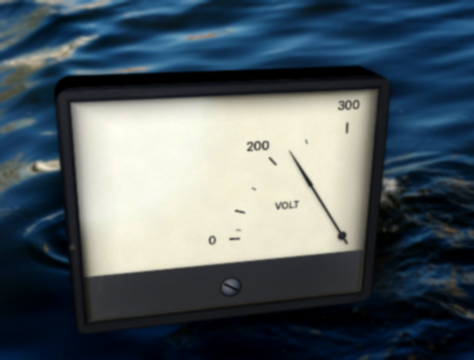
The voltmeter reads 225
